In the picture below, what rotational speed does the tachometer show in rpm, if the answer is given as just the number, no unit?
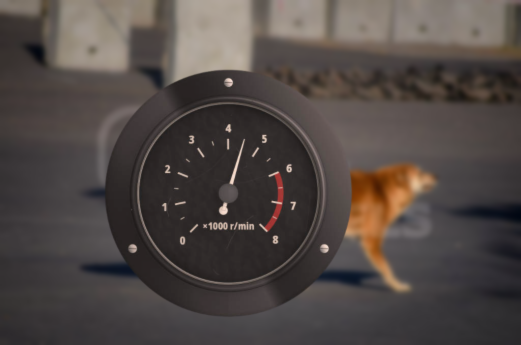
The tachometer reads 4500
